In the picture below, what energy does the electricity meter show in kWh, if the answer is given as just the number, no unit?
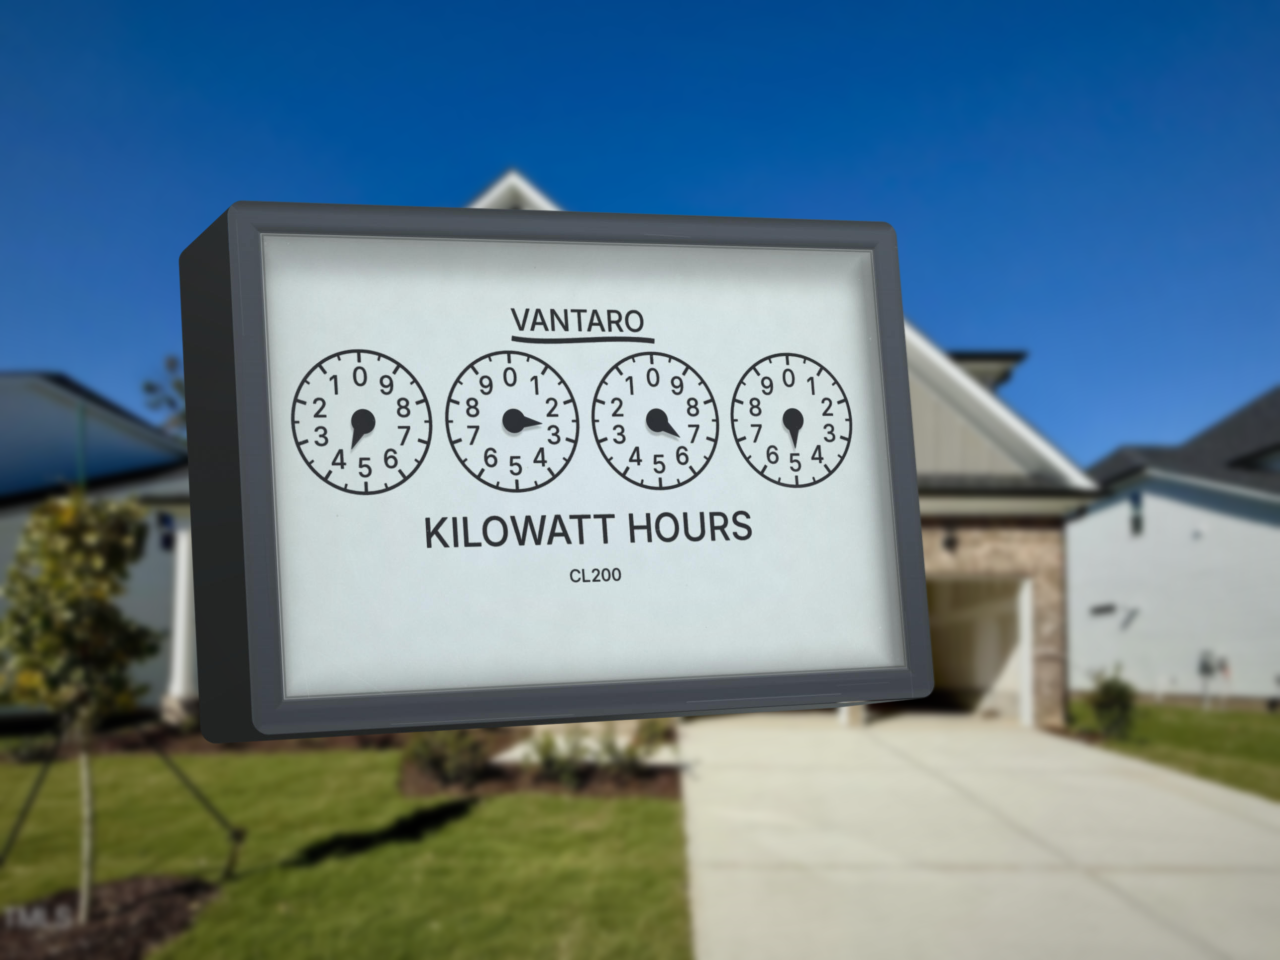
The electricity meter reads 4265
